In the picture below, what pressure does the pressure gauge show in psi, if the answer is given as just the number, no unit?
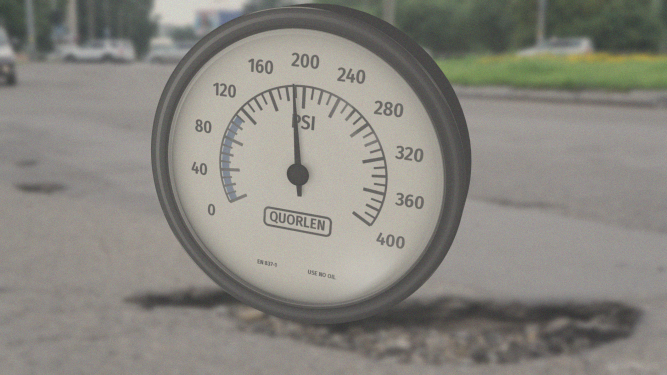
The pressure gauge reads 190
